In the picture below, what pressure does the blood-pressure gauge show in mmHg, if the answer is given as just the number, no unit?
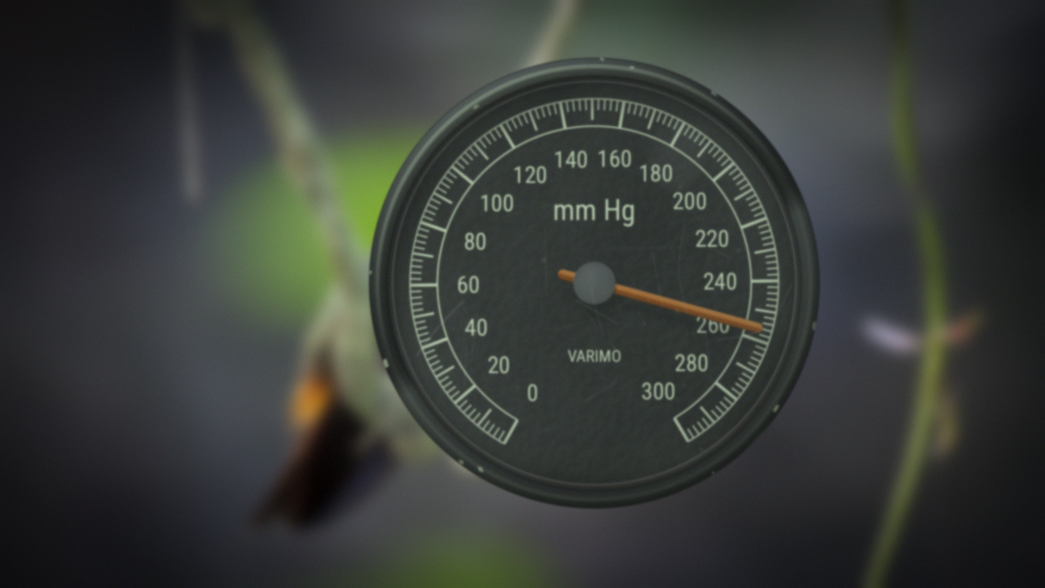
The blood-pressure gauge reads 256
